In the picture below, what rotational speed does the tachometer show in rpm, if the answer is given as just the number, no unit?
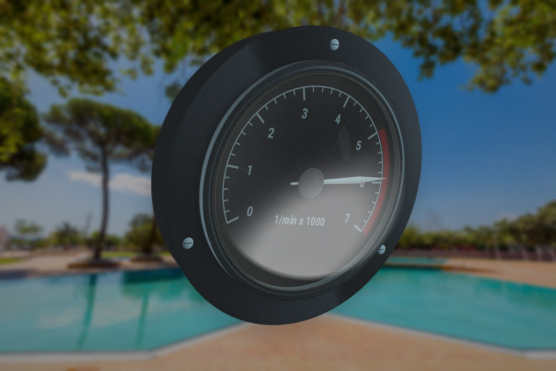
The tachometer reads 5900
